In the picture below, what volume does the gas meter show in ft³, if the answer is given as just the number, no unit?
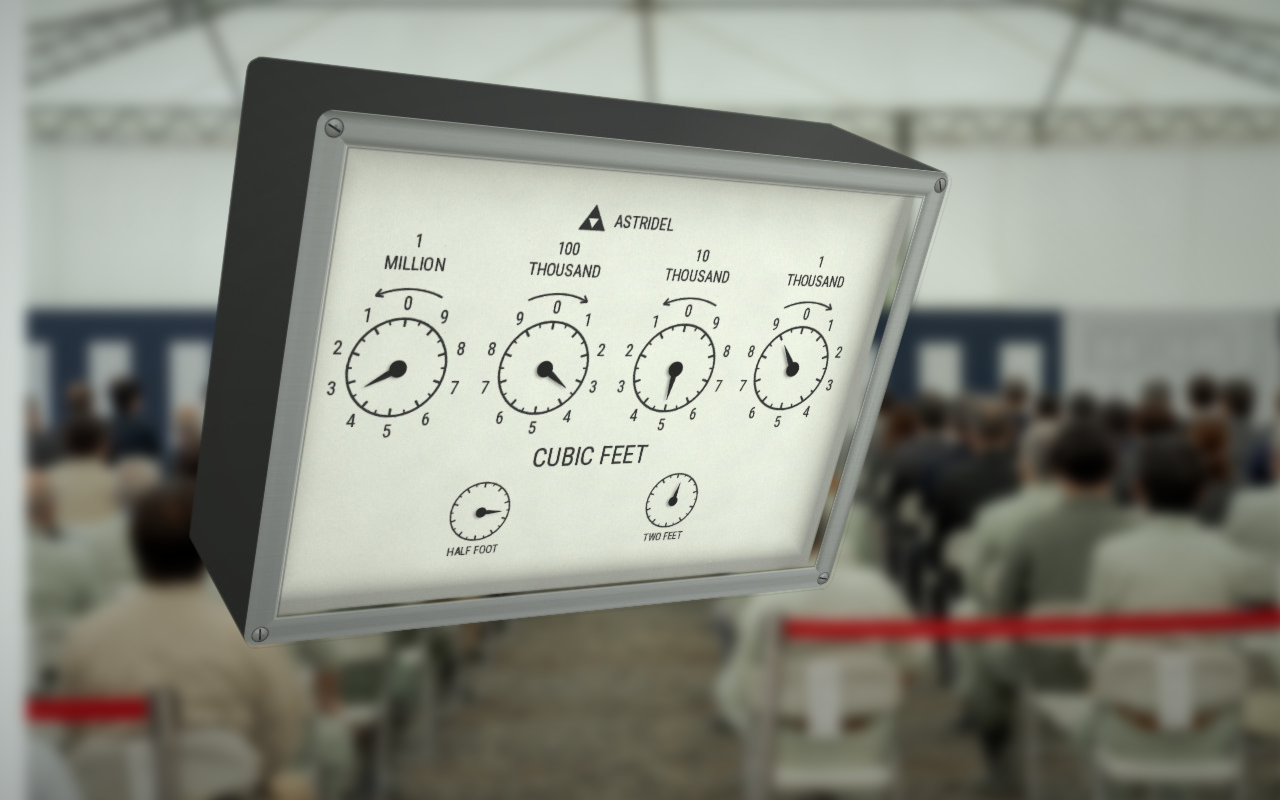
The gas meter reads 334900
